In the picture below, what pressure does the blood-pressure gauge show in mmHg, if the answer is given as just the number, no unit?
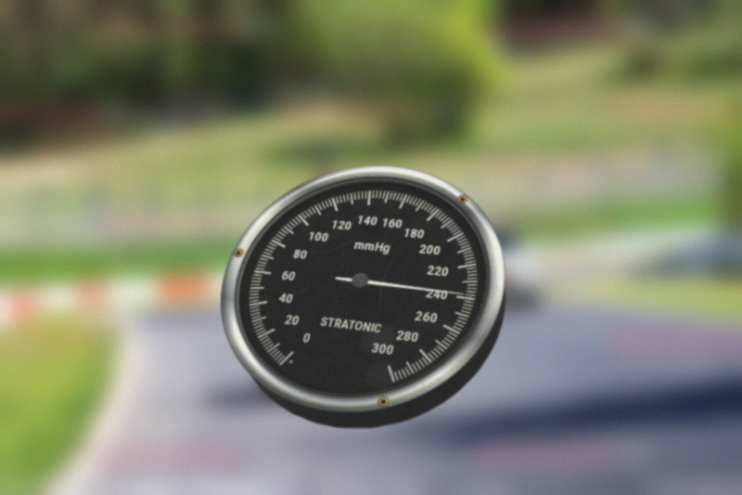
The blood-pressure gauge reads 240
